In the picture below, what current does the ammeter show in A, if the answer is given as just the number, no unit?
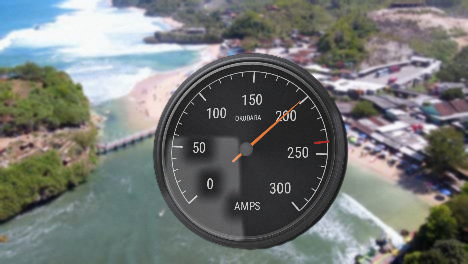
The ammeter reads 200
